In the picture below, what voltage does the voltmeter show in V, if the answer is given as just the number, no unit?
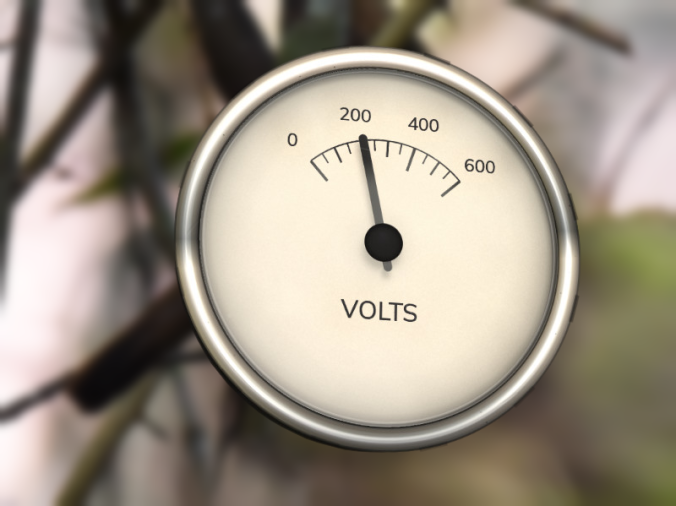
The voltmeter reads 200
